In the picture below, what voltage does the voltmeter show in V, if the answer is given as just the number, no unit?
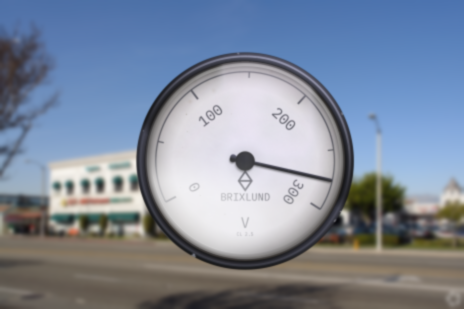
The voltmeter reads 275
